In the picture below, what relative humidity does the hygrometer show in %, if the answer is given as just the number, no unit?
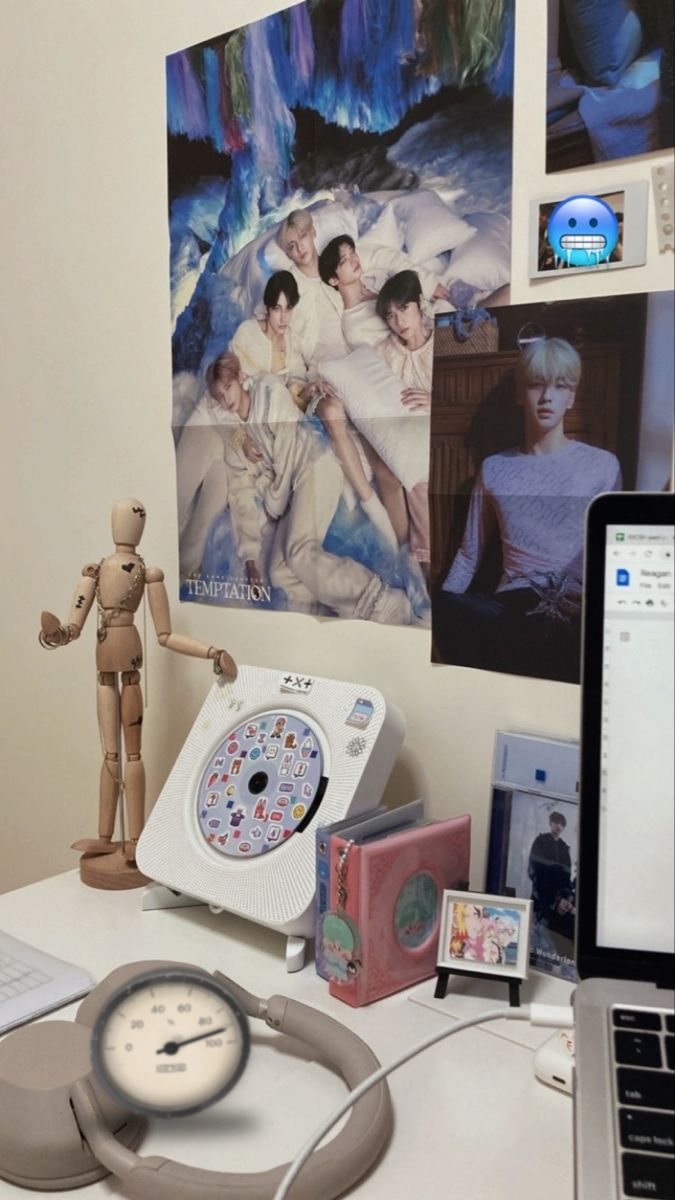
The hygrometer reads 90
